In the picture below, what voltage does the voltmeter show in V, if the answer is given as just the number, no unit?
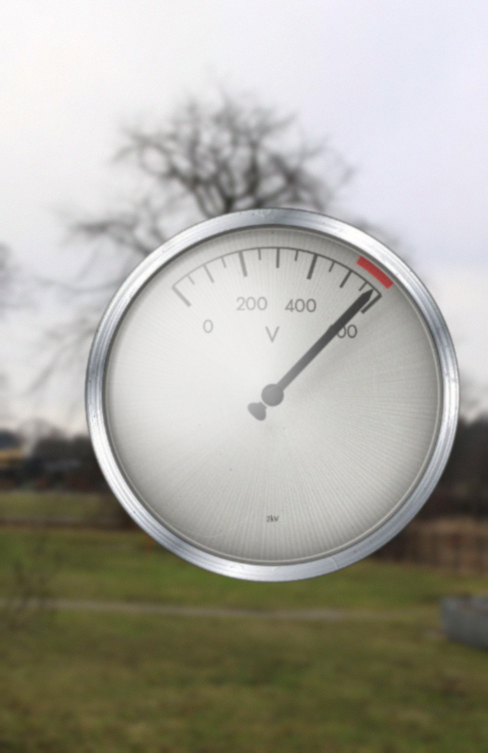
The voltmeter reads 575
